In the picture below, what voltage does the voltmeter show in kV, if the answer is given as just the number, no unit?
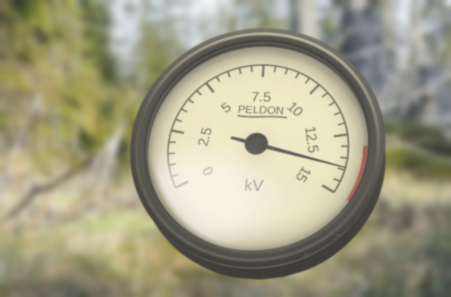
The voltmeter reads 14
